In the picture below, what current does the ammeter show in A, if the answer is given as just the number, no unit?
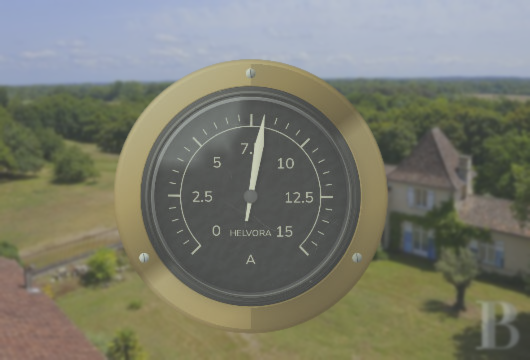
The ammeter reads 8
